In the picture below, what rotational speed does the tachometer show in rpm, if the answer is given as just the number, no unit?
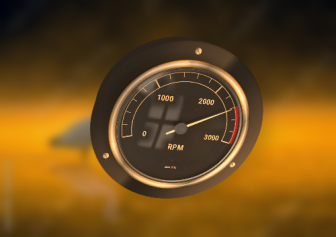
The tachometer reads 2400
